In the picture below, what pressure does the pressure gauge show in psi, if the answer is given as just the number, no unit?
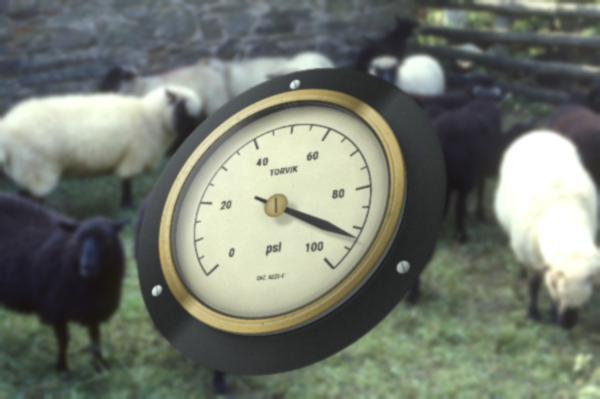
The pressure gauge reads 92.5
